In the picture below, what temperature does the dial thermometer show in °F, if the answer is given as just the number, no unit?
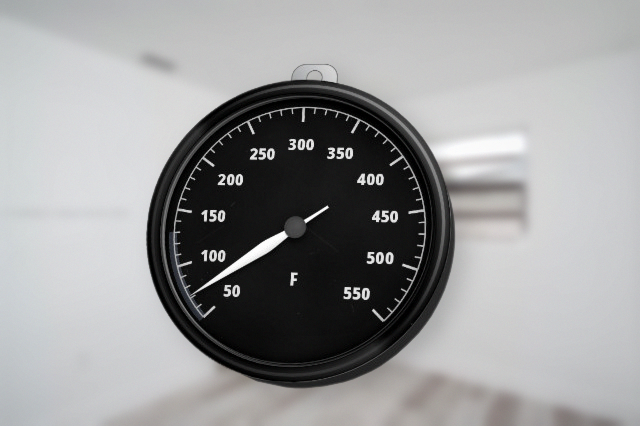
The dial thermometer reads 70
